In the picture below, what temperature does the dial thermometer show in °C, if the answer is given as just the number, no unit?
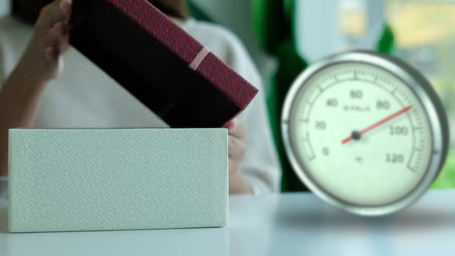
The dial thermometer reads 90
